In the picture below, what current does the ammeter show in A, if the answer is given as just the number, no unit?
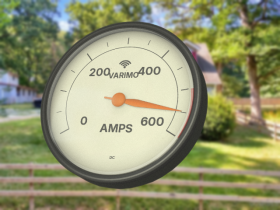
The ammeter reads 550
